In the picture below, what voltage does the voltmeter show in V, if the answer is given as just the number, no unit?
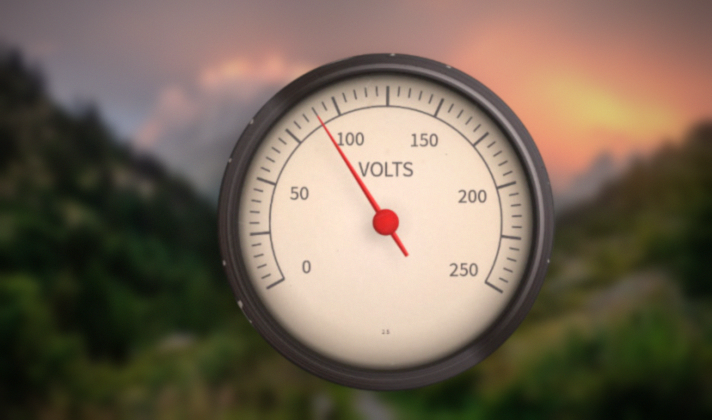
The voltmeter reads 90
